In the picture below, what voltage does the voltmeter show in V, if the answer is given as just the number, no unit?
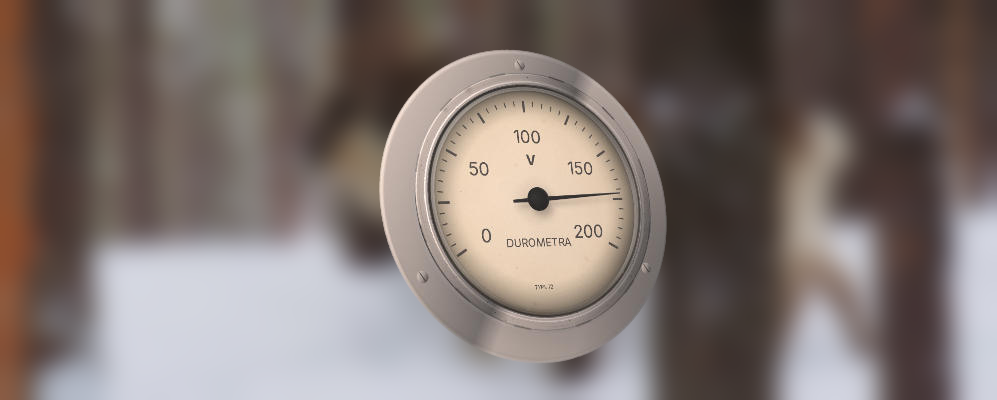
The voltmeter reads 172.5
